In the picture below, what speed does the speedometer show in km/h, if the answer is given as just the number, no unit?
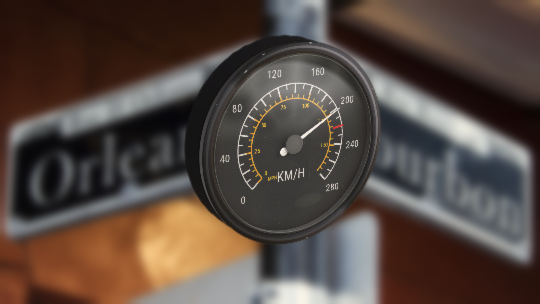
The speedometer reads 200
